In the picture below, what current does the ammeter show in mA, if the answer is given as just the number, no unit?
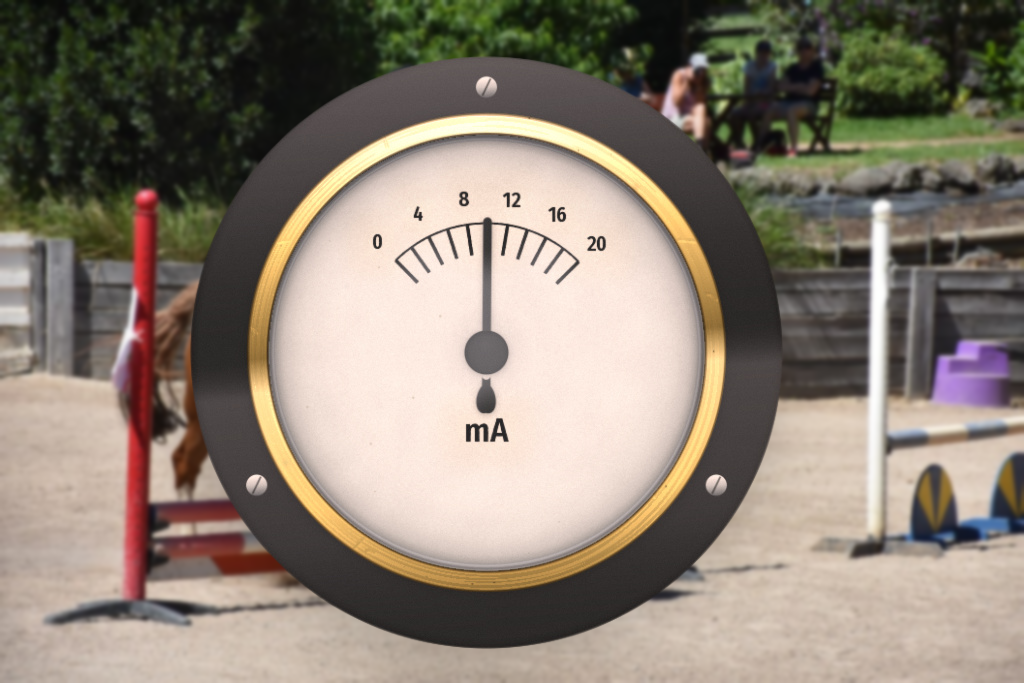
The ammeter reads 10
